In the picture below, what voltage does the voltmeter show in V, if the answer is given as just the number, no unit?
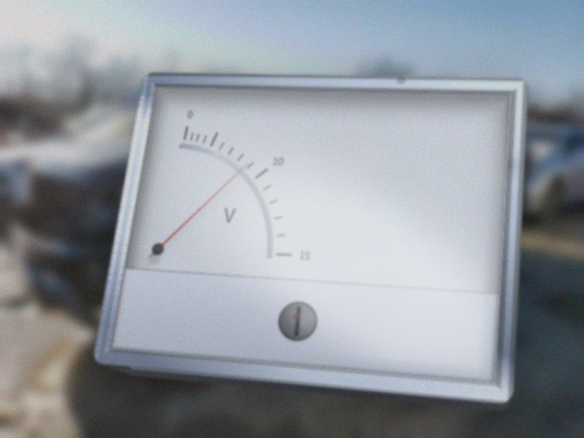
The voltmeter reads 9
